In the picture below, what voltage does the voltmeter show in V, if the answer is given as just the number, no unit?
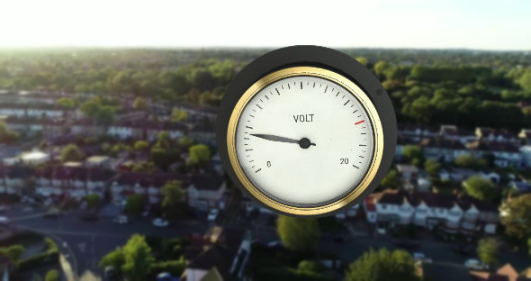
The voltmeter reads 3.5
